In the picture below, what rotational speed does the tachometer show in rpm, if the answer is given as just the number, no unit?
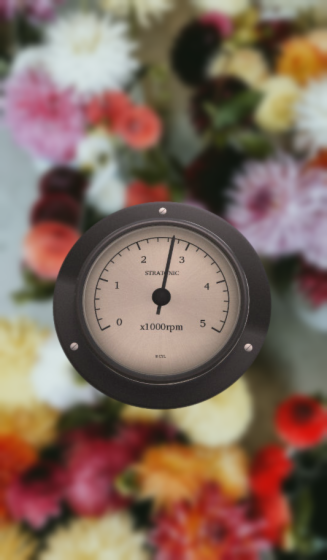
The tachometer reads 2700
